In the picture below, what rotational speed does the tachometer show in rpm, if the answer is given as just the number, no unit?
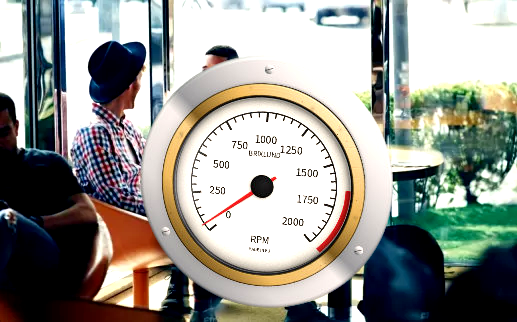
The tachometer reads 50
